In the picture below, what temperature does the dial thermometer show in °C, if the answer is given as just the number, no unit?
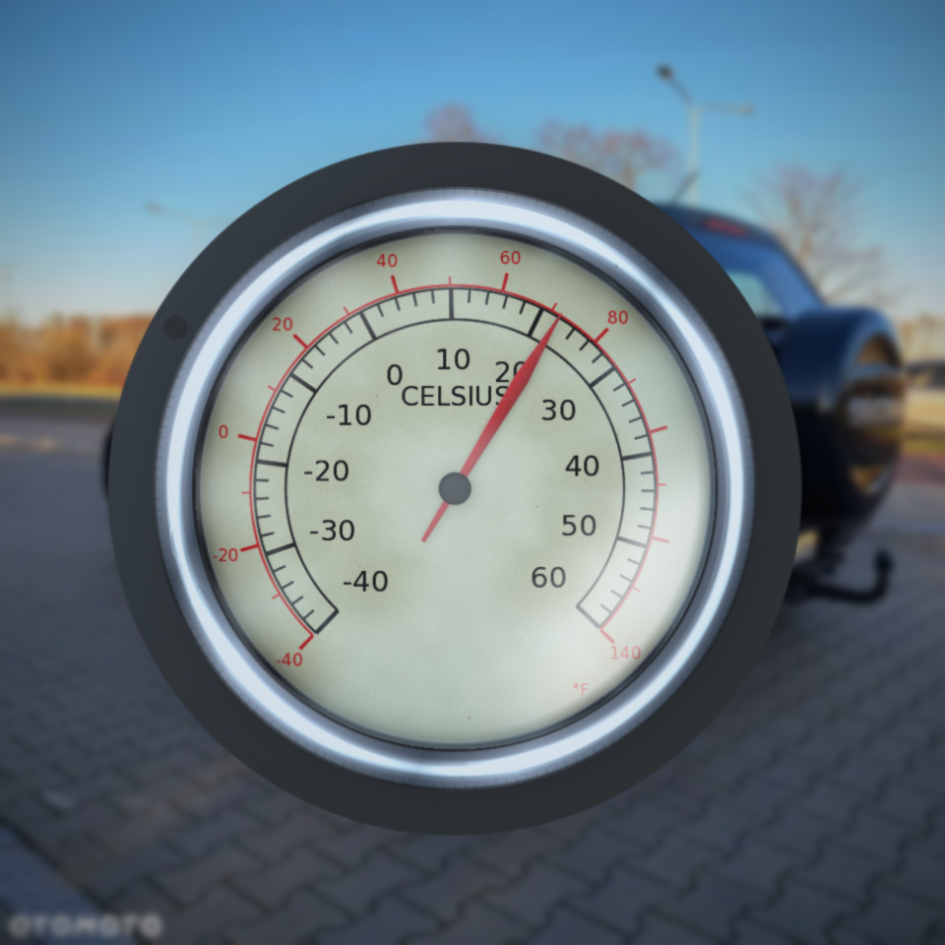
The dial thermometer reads 22
